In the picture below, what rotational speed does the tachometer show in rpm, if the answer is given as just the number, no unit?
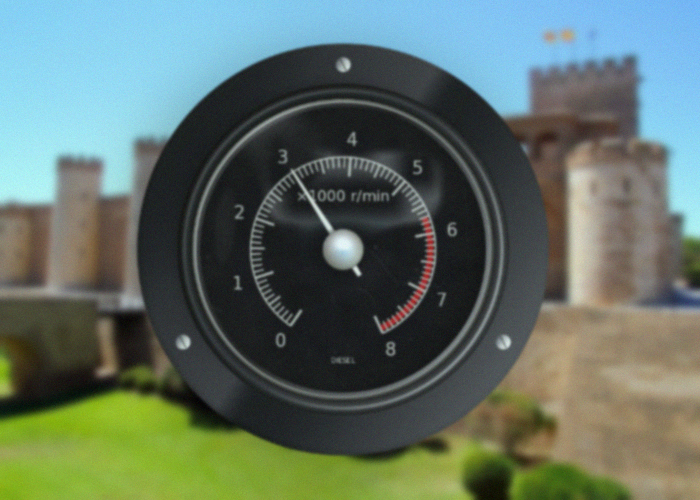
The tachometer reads 3000
